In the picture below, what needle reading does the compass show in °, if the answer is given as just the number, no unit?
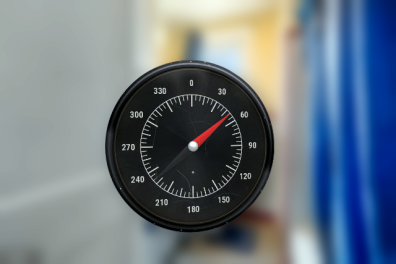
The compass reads 50
